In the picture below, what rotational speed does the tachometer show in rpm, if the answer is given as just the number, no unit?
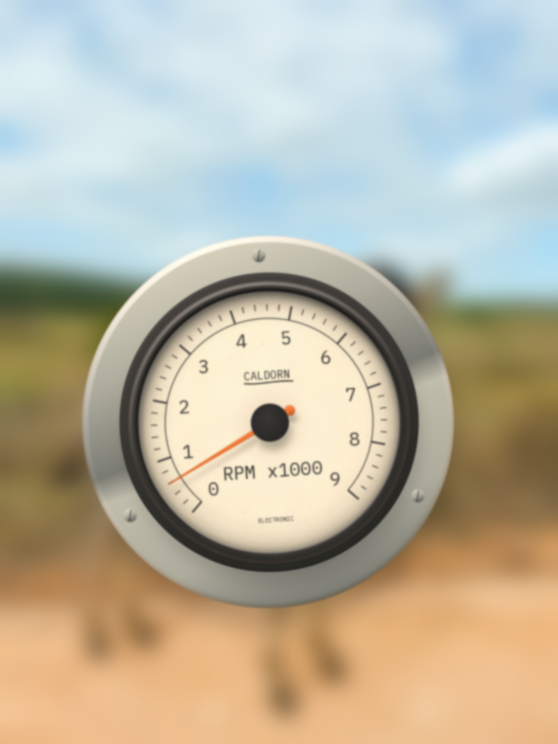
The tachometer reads 600
